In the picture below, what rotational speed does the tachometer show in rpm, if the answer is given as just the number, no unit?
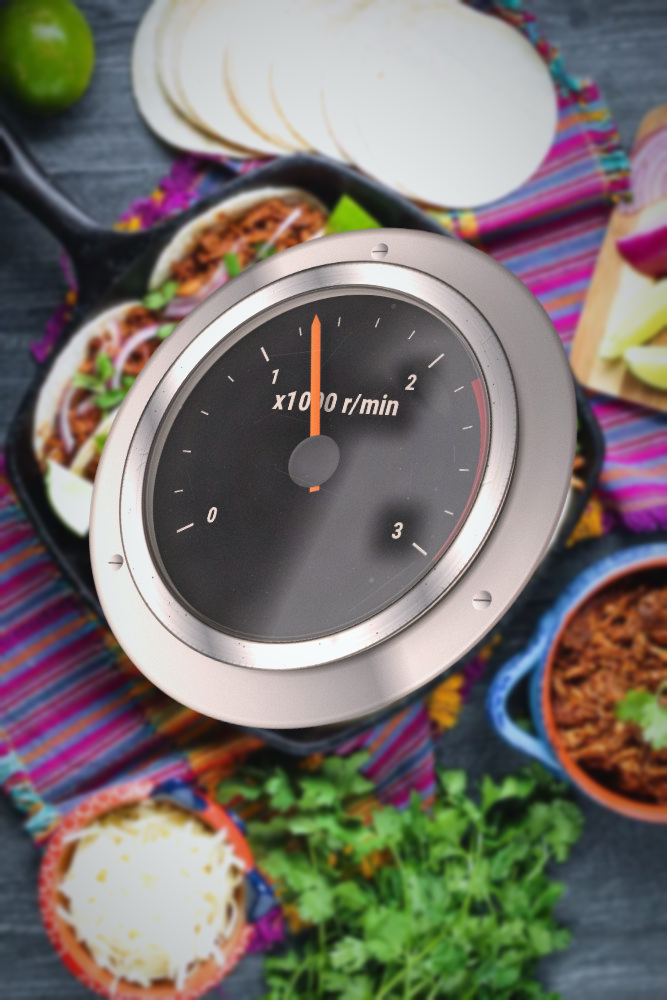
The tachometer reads 1300
